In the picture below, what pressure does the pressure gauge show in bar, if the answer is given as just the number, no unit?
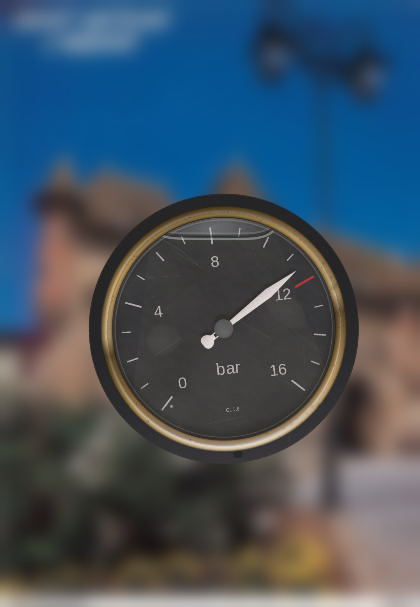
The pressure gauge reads 11.5
